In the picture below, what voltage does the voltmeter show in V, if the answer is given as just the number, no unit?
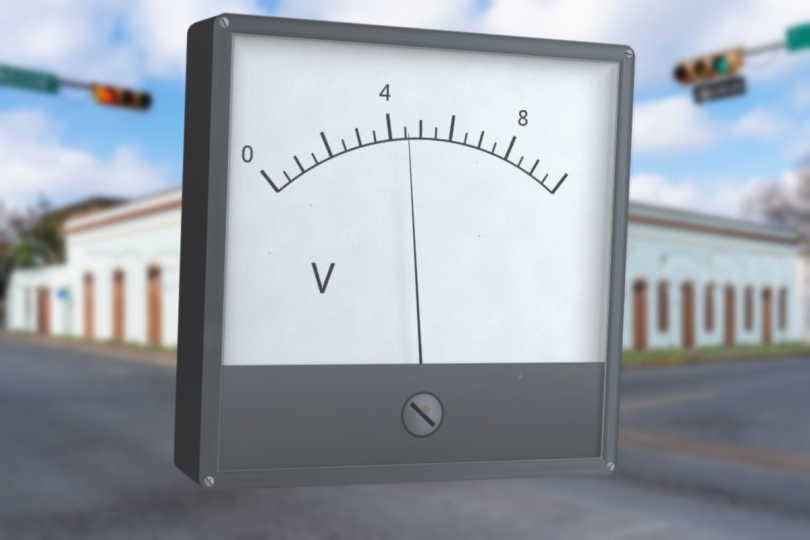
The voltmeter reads 4.5
